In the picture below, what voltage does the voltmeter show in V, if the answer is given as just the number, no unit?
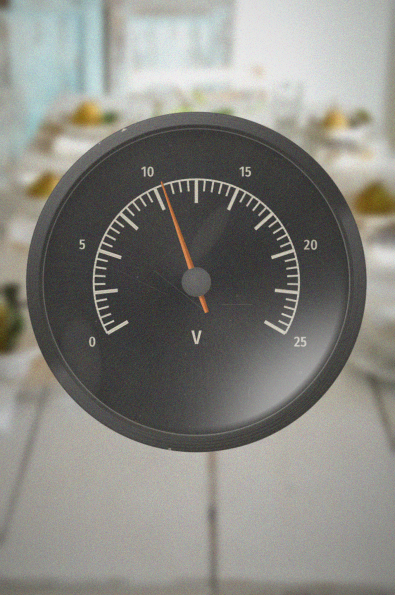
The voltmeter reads 10.5
